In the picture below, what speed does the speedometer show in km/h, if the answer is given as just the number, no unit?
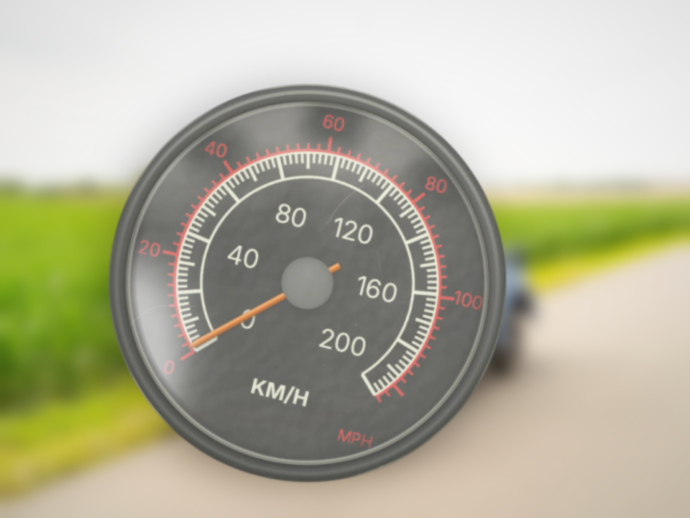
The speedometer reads 2
